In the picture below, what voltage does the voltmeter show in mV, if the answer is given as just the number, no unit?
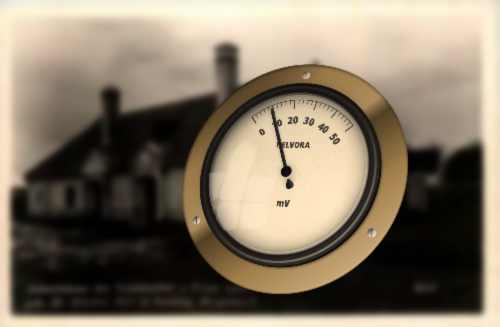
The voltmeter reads 10
